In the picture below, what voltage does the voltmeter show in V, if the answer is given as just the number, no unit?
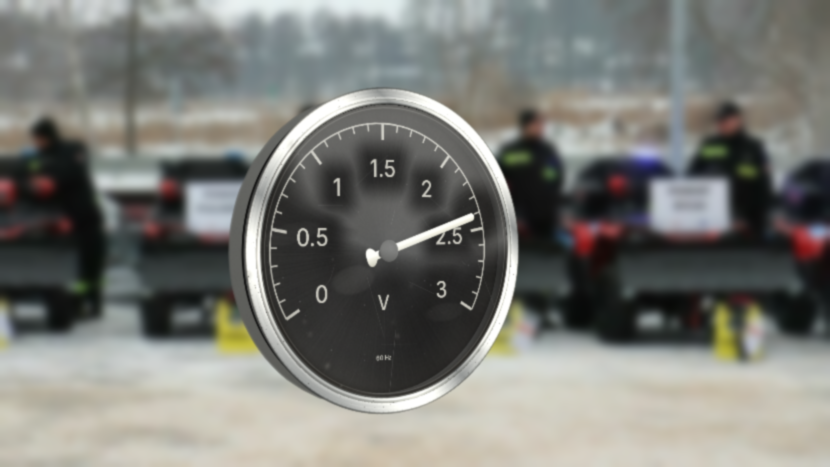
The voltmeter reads 2.4
